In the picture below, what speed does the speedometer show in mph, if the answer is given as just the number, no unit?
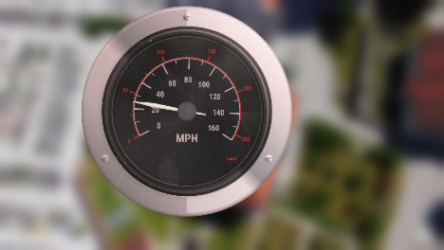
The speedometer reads 25
